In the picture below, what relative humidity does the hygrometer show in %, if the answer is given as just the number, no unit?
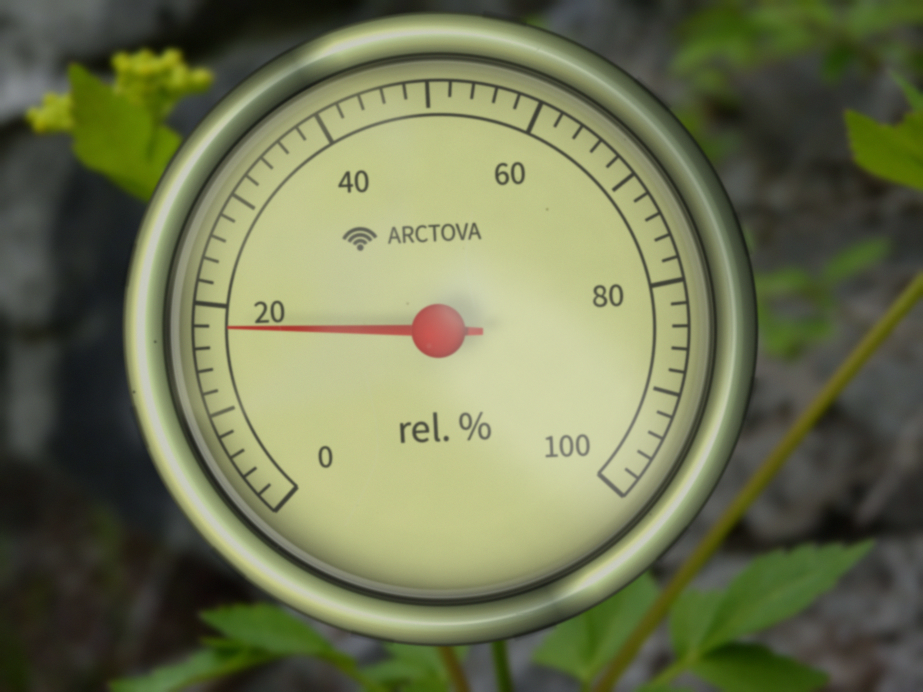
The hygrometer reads 18
